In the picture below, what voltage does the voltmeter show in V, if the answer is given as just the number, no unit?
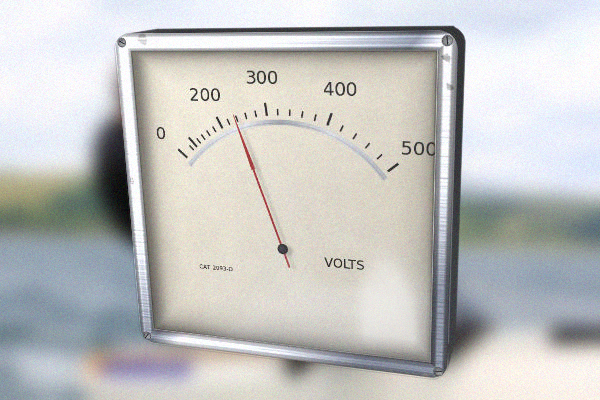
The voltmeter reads 240
